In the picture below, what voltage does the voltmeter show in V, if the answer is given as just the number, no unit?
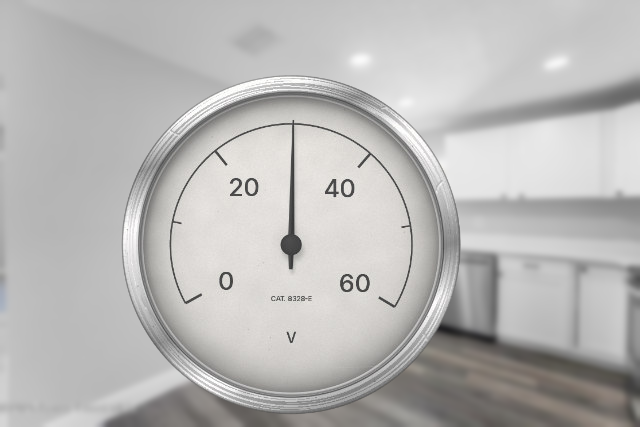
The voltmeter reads 30
